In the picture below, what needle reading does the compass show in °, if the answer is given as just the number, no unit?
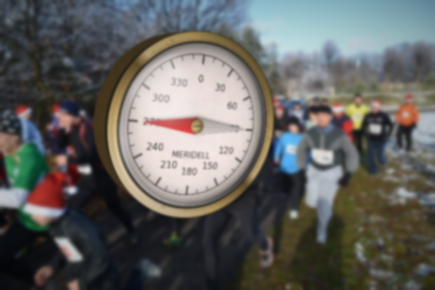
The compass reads 270
